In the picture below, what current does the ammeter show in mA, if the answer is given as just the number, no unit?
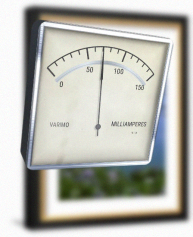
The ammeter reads 70
